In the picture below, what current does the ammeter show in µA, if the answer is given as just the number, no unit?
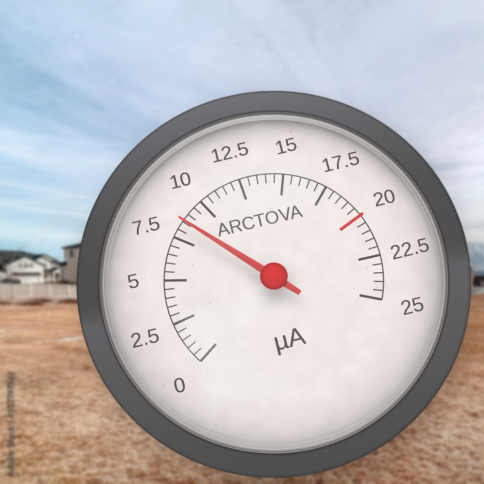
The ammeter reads 8.5
